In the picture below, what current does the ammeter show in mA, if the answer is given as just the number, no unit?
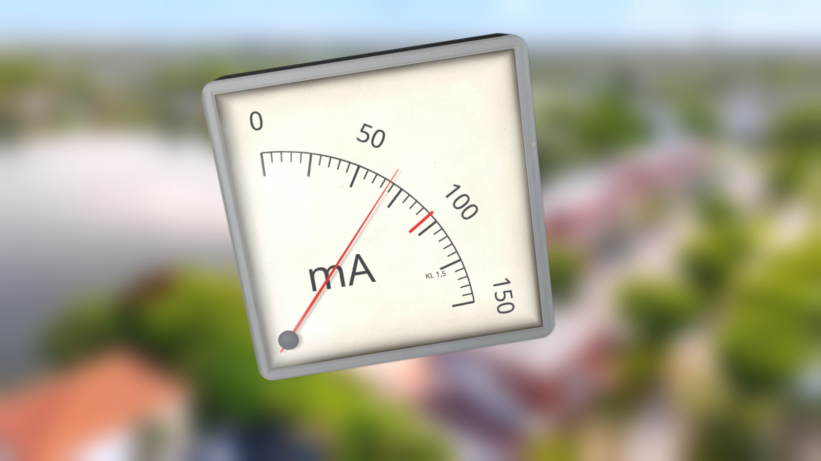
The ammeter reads 67.5
